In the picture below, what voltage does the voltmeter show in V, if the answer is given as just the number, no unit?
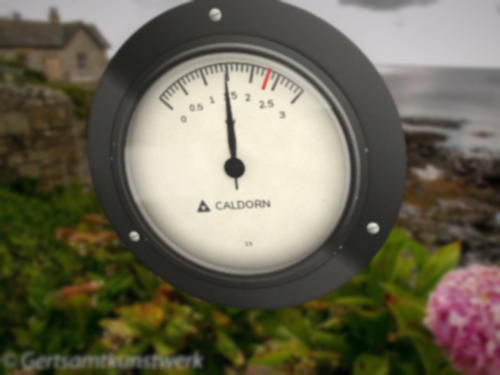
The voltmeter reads 1.5
